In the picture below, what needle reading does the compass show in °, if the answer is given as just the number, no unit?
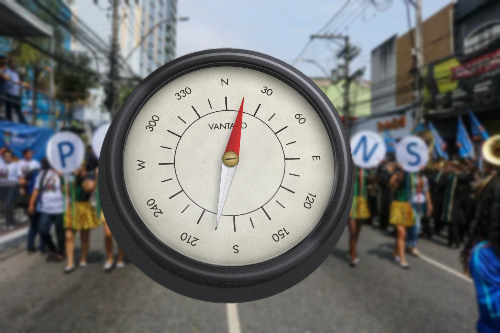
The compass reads 15
